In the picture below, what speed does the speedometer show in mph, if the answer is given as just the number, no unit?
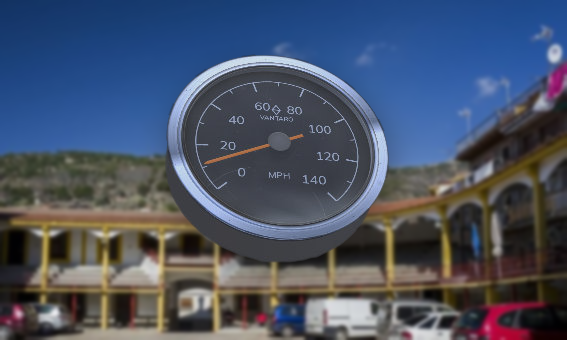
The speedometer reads 10
